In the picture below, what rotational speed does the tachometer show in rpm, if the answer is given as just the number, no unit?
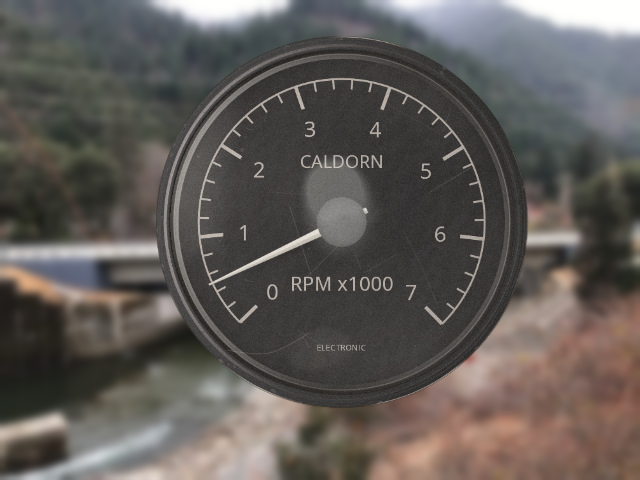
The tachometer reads 500
